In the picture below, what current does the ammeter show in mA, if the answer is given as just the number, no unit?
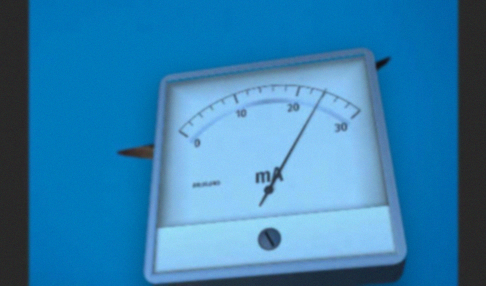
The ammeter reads 24
